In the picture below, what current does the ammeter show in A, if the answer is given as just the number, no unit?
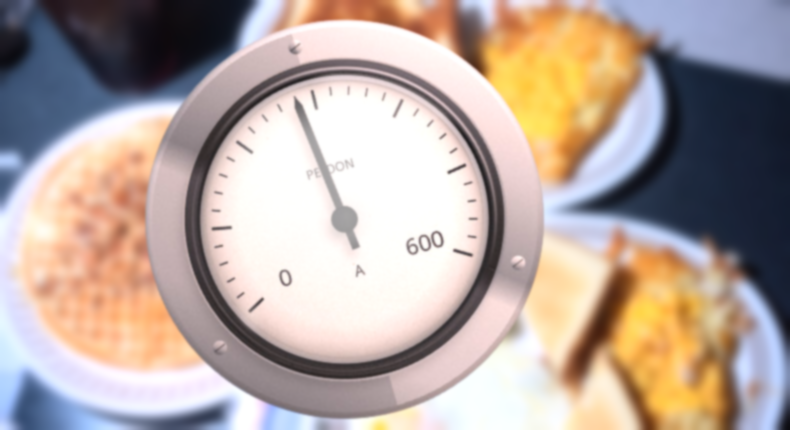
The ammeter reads 280
